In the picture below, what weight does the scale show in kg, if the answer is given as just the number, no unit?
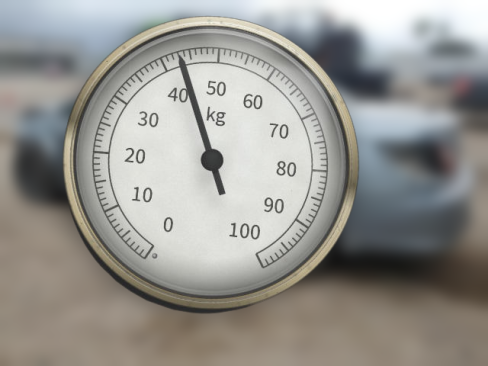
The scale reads 43
